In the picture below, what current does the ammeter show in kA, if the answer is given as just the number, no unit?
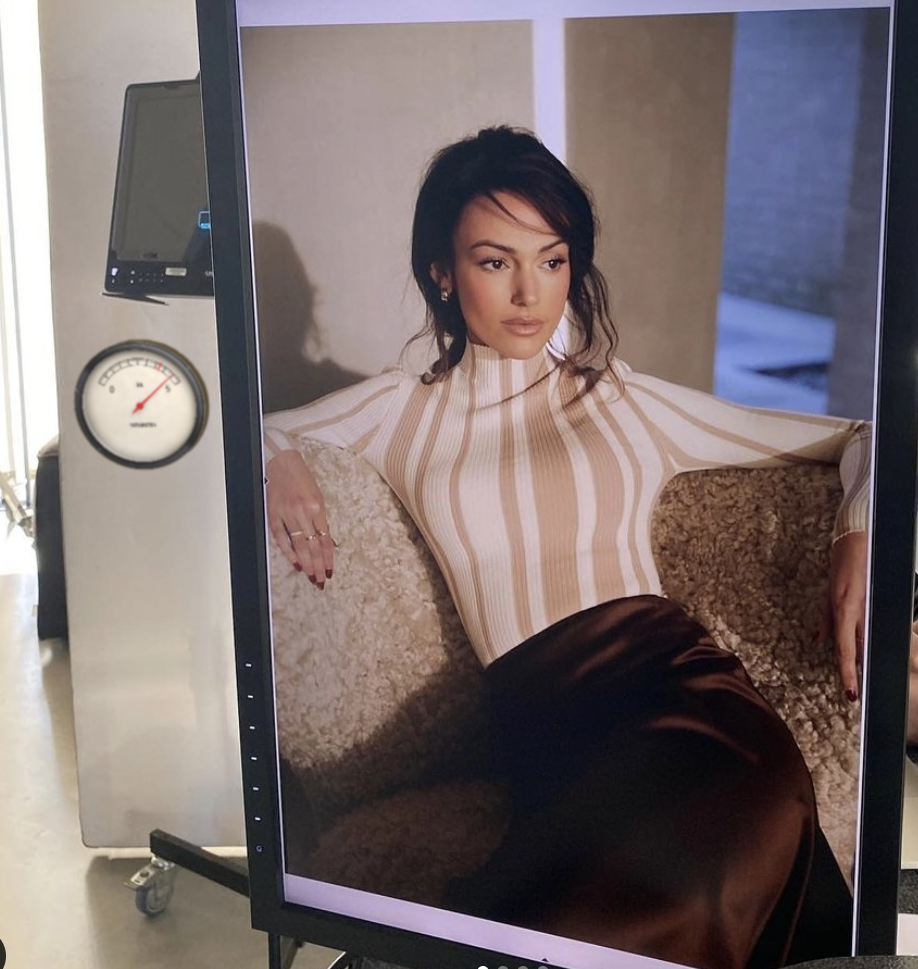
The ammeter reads 4.5
